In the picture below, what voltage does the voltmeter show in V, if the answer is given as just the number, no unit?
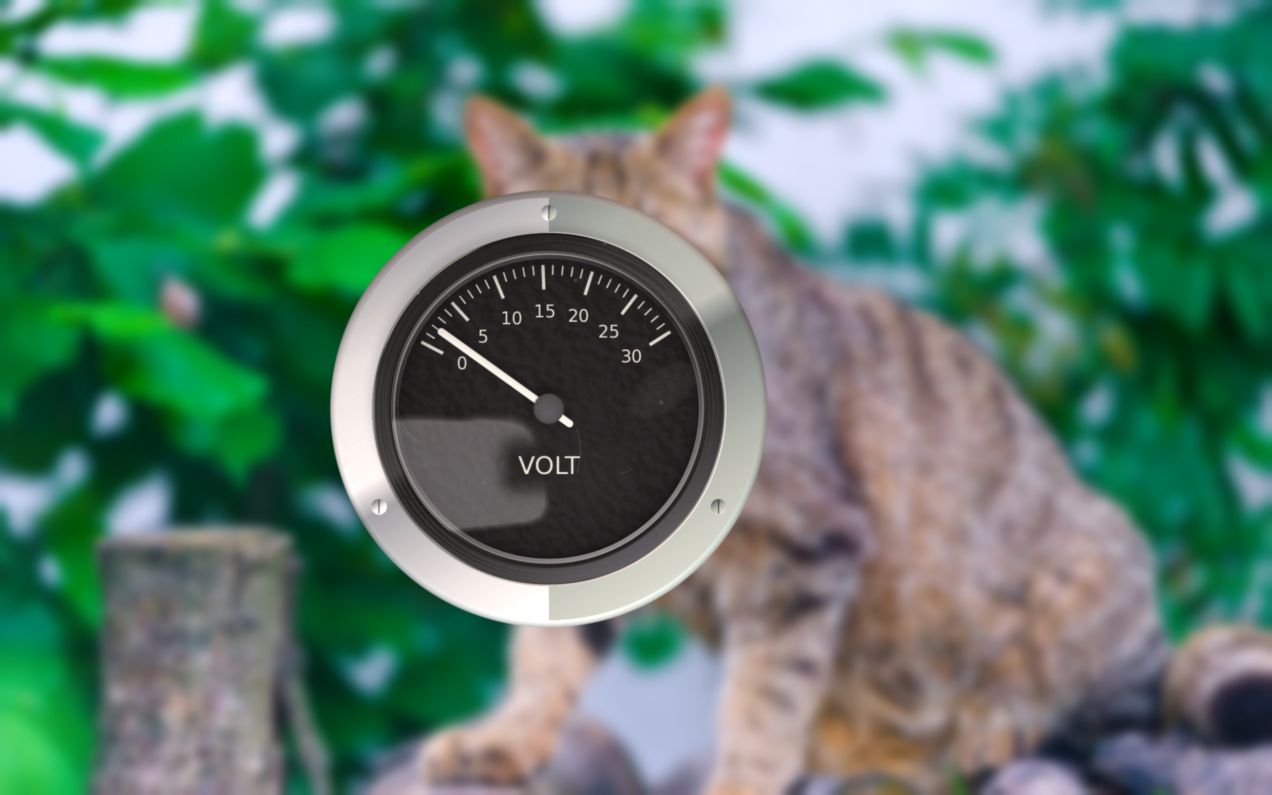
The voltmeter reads 2
